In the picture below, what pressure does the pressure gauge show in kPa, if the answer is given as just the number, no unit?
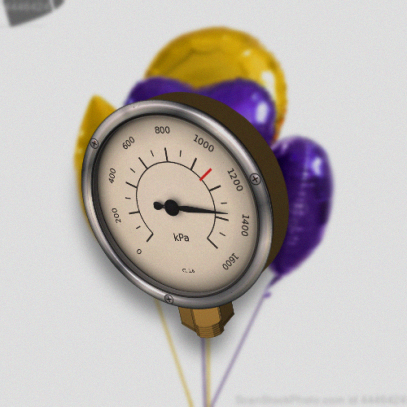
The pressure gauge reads 1350
